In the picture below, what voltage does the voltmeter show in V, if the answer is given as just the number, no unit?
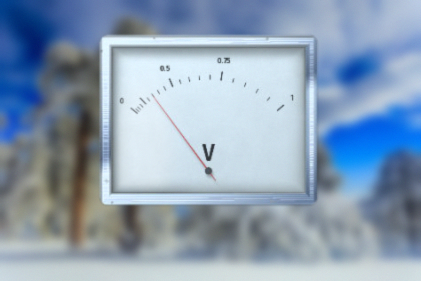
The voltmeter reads 0.35
